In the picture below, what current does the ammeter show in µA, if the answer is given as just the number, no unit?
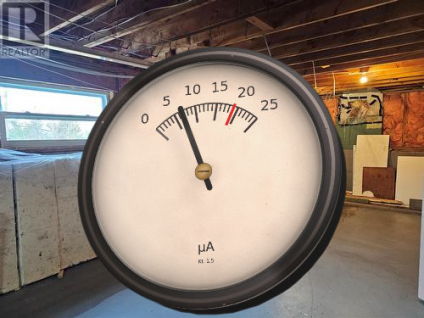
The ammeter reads 7
